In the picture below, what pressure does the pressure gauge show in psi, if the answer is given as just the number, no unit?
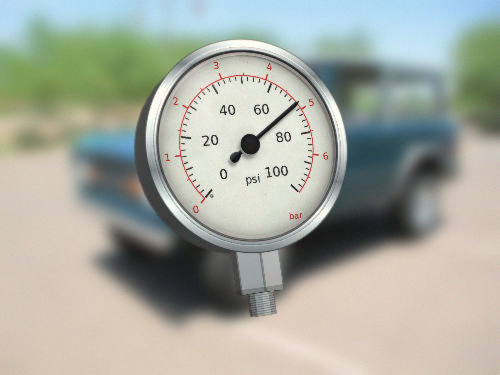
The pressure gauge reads 70
